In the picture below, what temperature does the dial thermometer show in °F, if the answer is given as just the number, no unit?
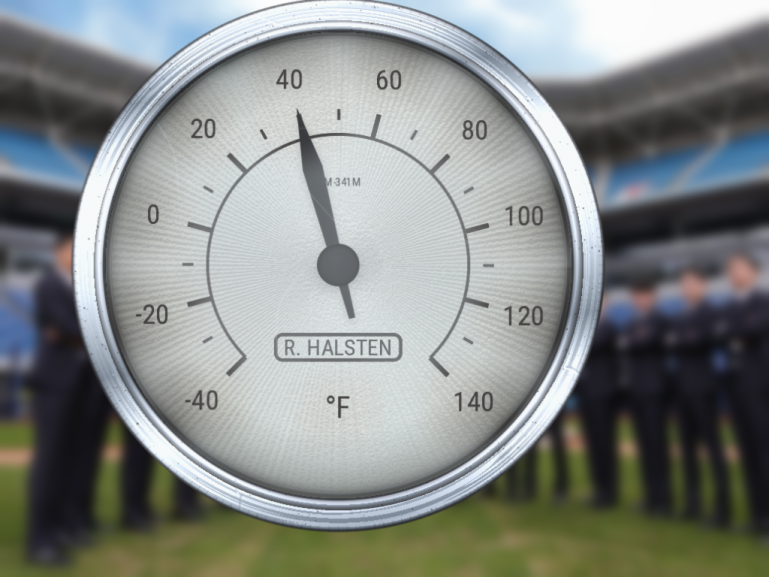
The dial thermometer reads 40
